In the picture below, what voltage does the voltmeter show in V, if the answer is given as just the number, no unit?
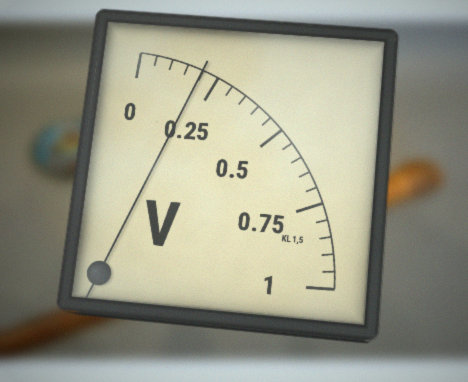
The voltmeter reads 0.2
